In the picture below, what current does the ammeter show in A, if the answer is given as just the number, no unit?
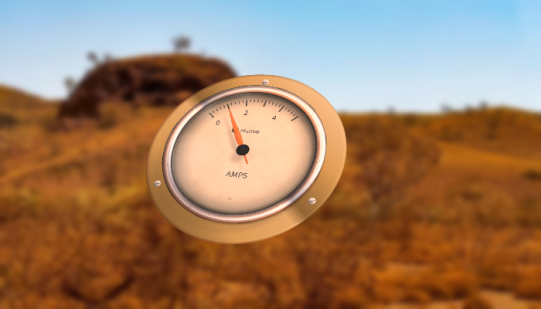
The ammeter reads 1
